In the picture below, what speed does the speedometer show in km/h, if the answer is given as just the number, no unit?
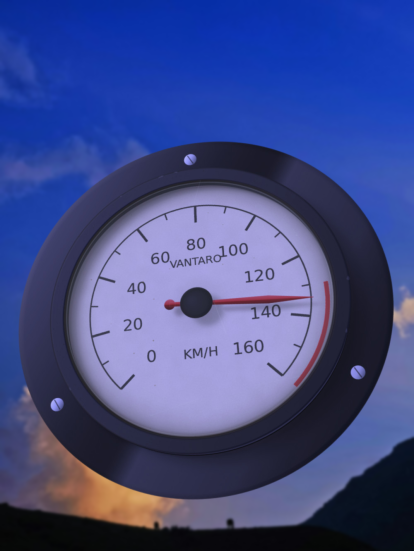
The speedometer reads 135
